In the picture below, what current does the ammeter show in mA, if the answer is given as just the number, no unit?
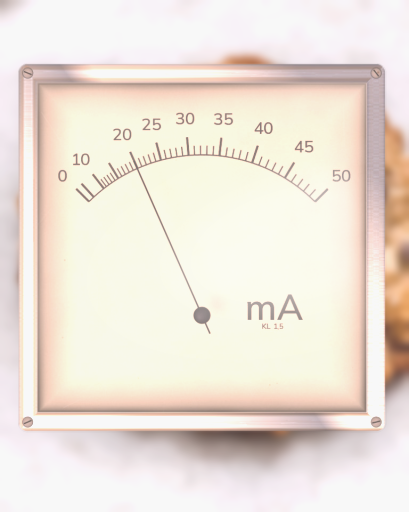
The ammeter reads 20
